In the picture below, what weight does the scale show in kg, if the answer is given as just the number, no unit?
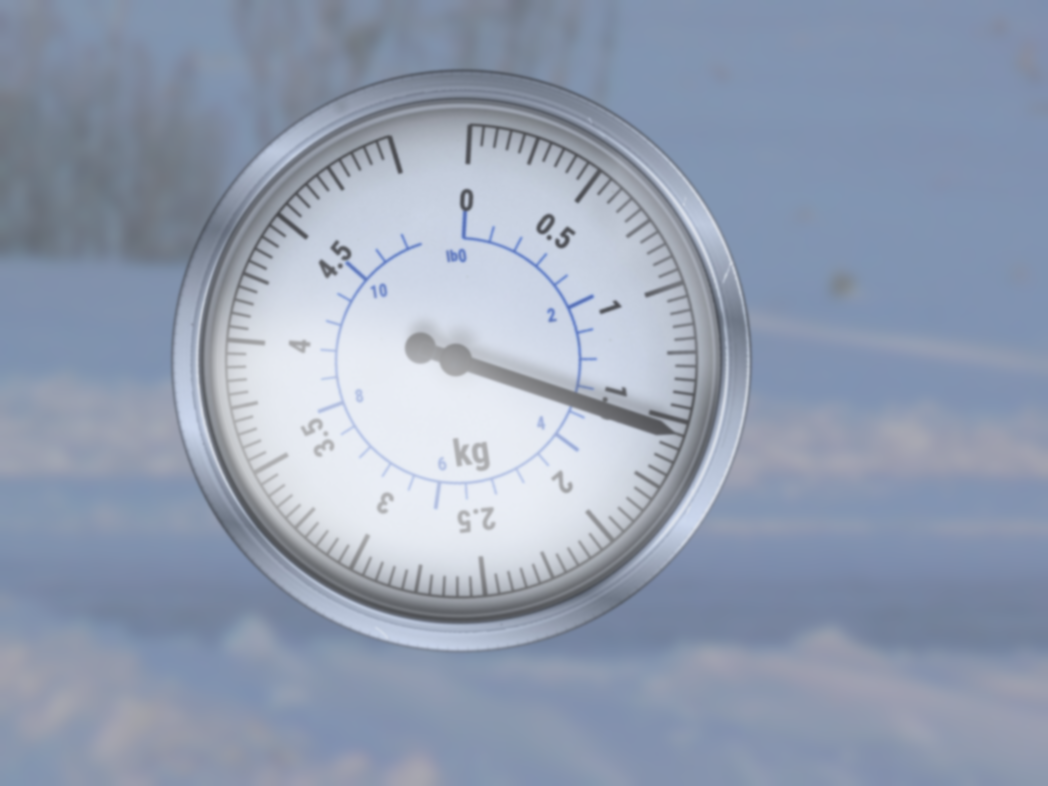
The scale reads 1.55
